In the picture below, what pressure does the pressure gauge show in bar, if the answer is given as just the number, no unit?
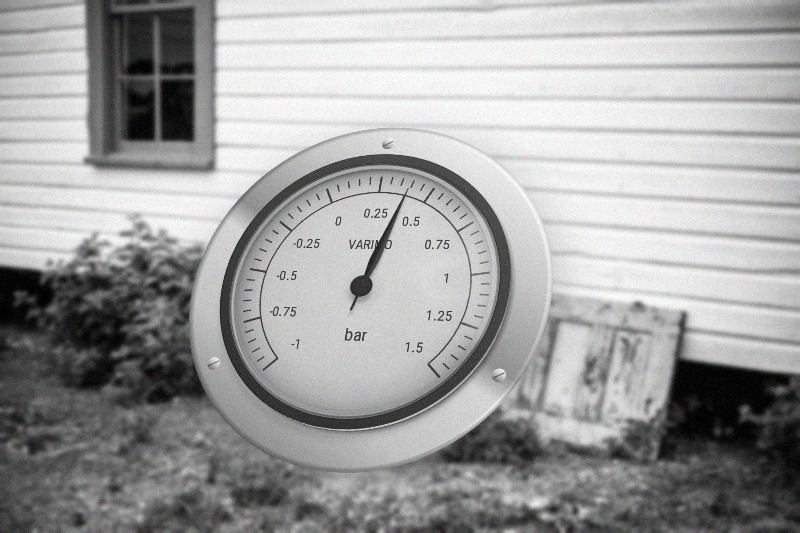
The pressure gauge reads 0.4
